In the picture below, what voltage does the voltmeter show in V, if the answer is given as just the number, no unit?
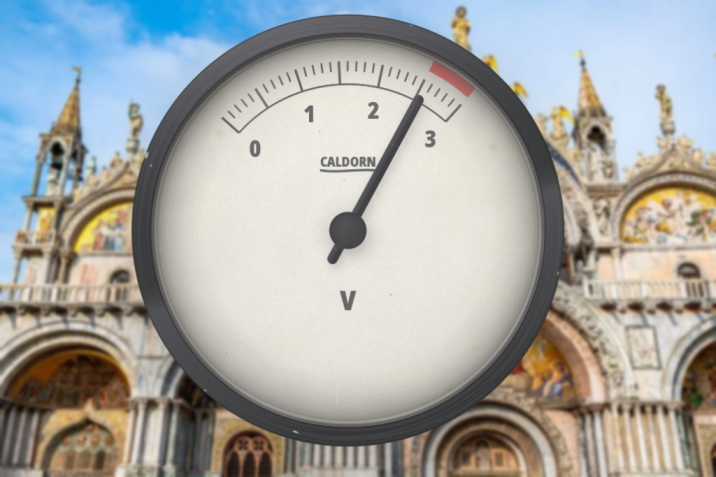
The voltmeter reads 2.55
